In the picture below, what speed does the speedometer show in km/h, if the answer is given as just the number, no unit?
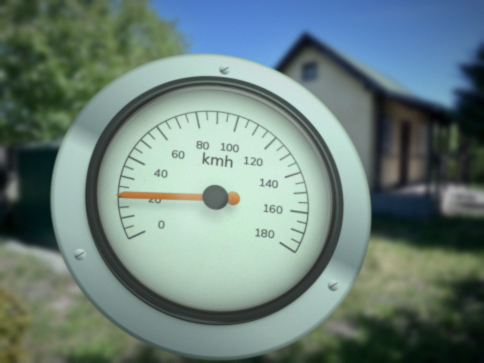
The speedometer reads 20
